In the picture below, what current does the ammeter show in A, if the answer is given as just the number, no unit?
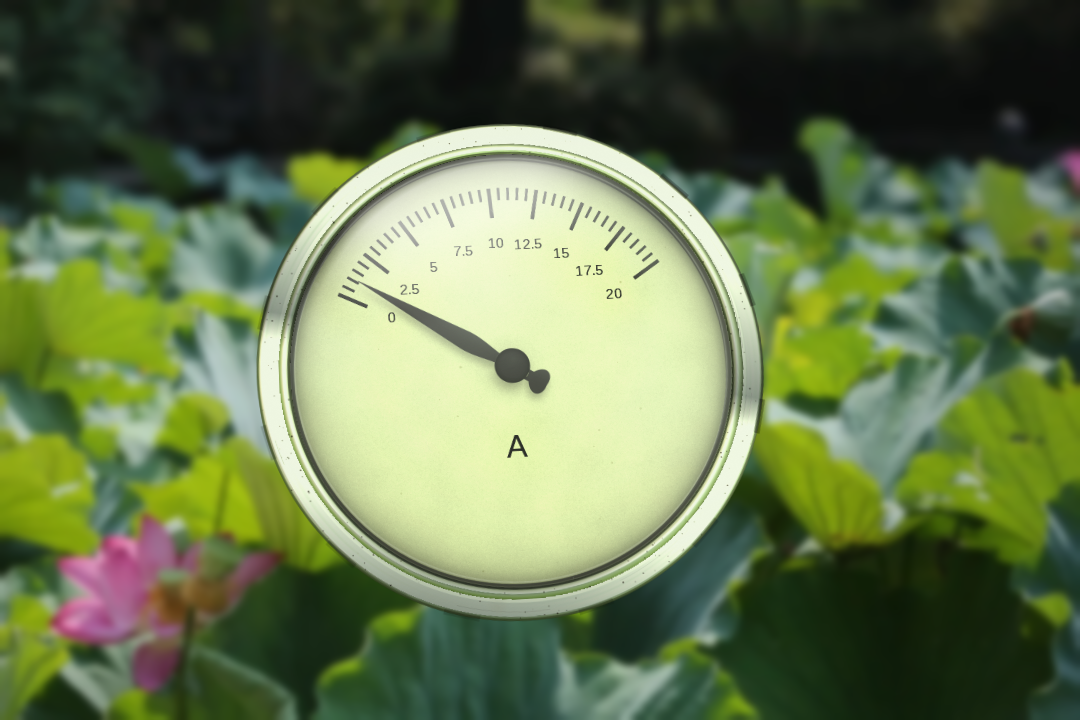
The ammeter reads 1
